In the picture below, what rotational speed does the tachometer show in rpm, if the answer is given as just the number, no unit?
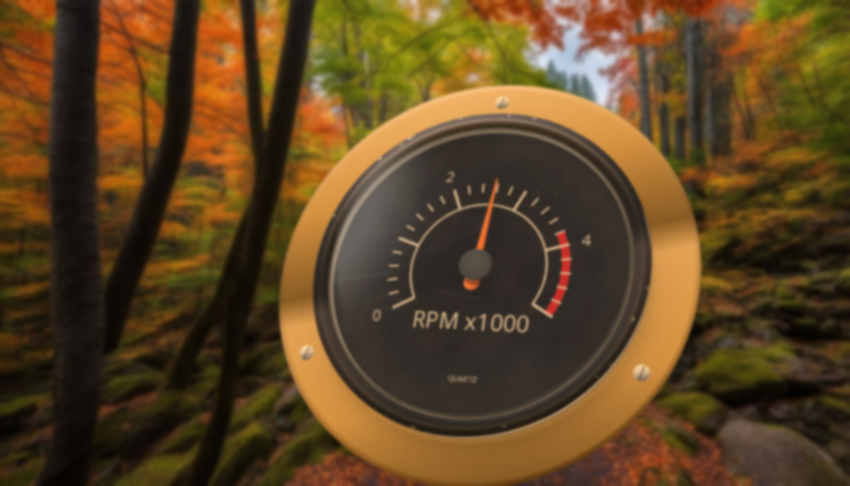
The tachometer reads 2600
